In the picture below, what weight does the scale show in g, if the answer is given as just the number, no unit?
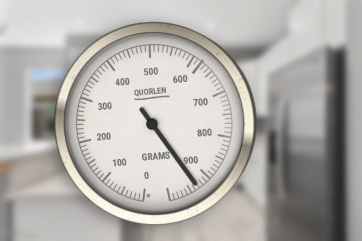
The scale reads 930
